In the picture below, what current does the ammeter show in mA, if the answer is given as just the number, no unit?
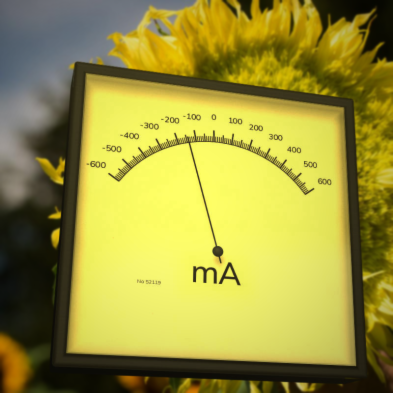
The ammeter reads -150
